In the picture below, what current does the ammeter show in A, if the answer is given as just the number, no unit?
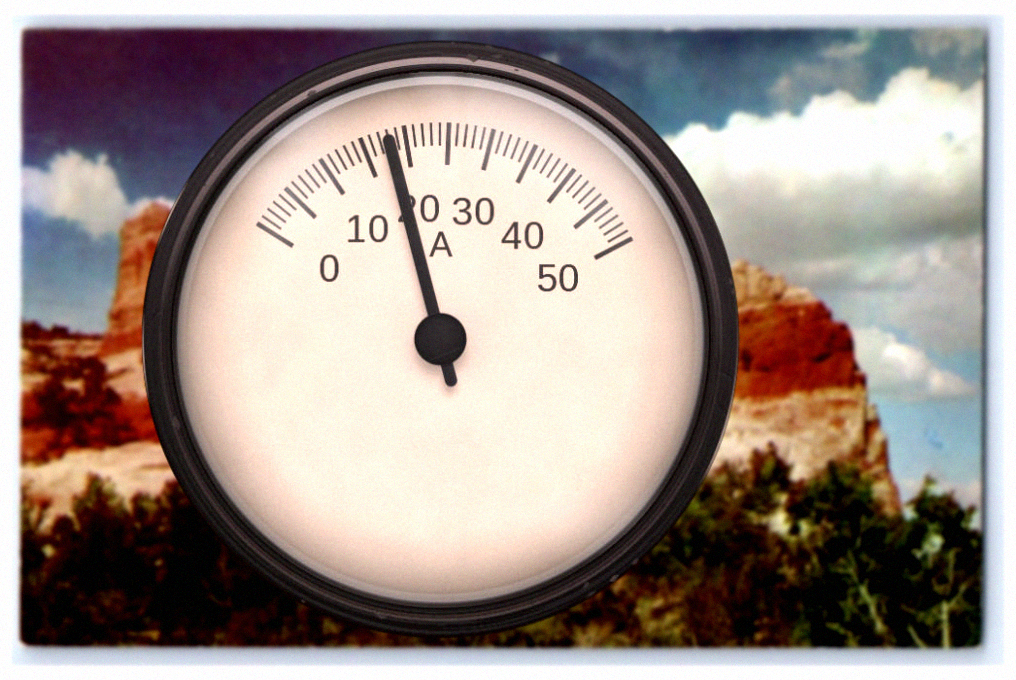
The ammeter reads 18
